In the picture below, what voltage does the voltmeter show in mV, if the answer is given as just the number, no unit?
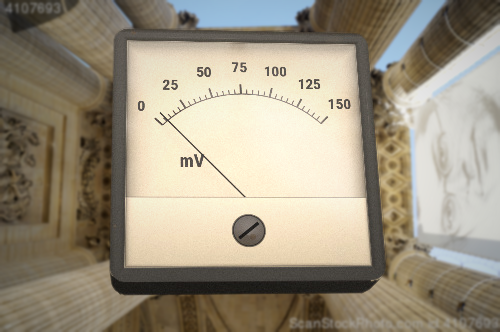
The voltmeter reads 5
